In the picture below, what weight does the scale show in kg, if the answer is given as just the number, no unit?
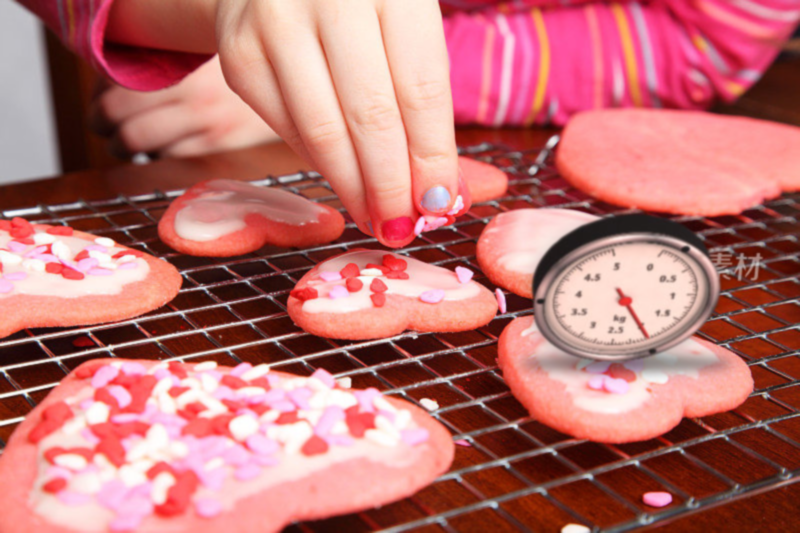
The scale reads 2
